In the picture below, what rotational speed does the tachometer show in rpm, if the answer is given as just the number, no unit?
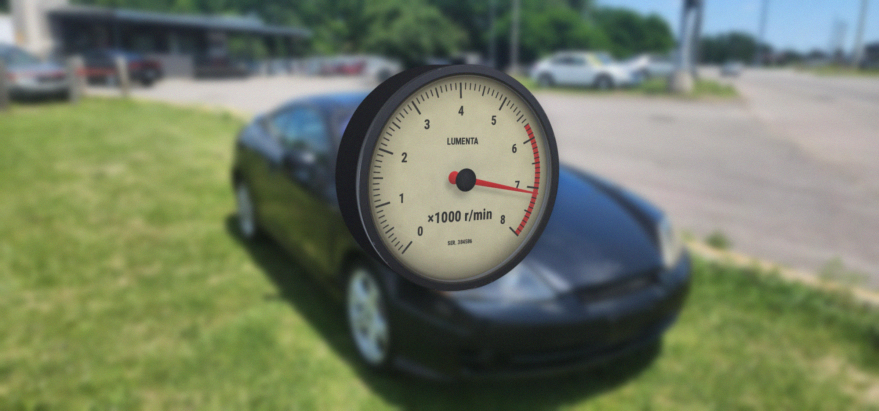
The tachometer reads 7100
